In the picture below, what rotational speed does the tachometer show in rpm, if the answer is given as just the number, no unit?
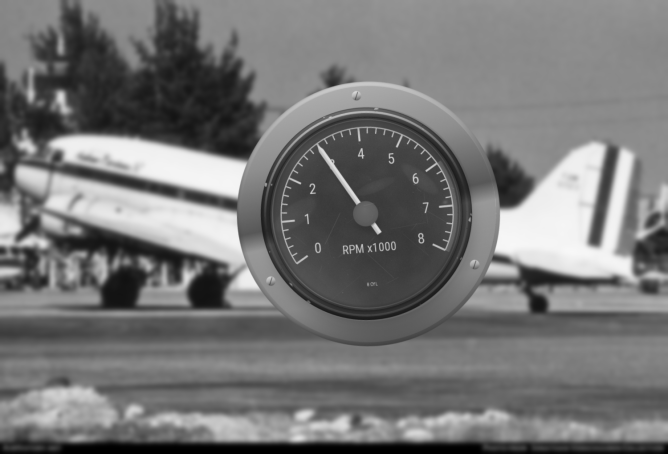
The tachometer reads 3000
